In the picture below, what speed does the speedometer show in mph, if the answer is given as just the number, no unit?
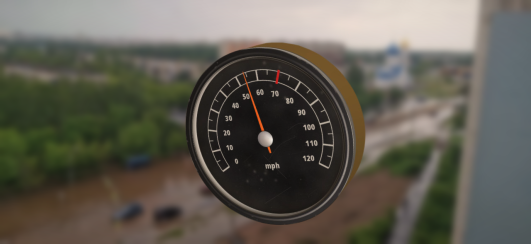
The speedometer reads 55
